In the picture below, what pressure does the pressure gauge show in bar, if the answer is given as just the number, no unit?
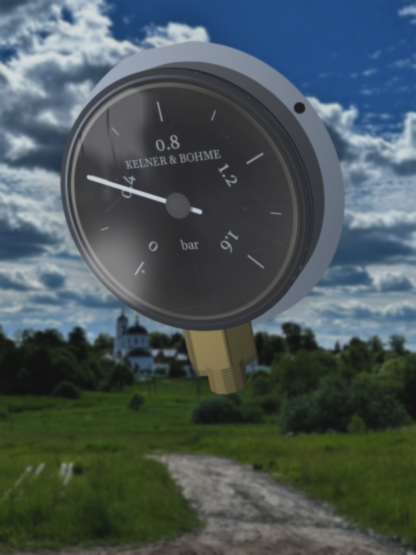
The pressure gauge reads 0.4
